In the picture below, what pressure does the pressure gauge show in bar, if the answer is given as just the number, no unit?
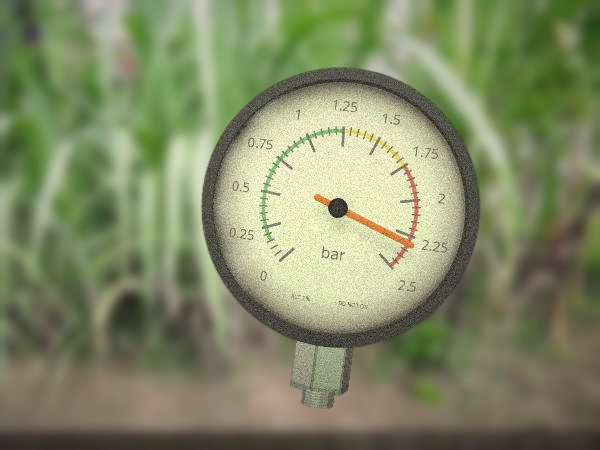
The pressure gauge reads 2.3
